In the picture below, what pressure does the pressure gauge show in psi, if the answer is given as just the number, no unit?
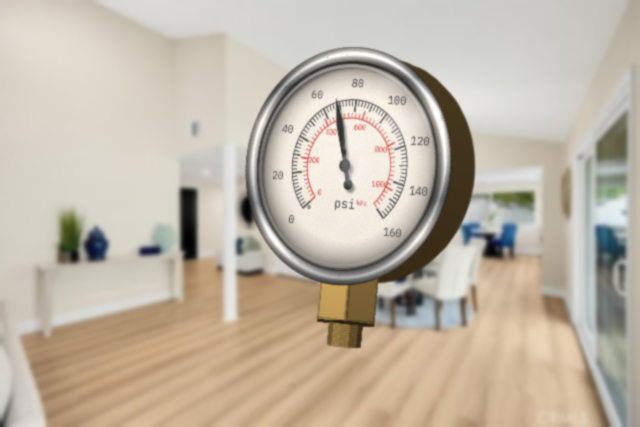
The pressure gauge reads 70
